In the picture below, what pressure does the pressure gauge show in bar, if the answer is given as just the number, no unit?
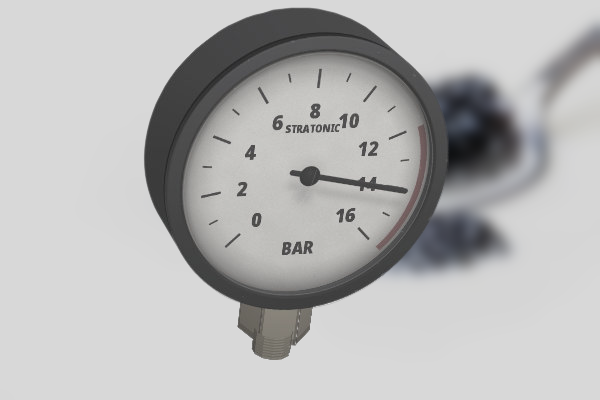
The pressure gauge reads 14
